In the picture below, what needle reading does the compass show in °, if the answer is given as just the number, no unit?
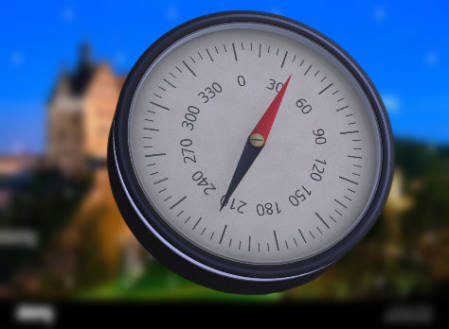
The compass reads 37.5
